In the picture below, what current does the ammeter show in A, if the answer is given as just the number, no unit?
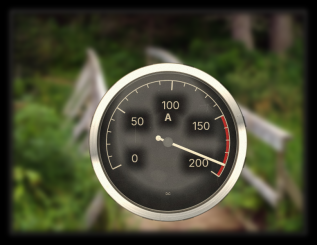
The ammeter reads 190
